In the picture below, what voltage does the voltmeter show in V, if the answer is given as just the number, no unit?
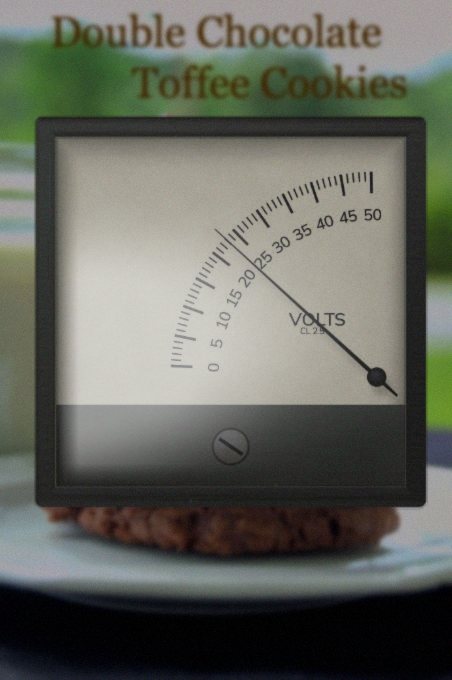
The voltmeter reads 23
